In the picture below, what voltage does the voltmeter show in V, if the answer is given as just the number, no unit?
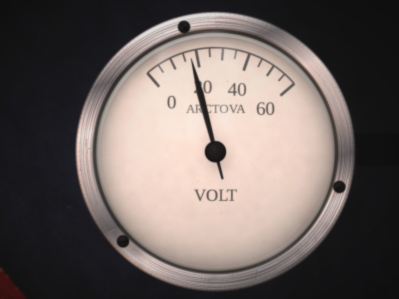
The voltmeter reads 17.5
